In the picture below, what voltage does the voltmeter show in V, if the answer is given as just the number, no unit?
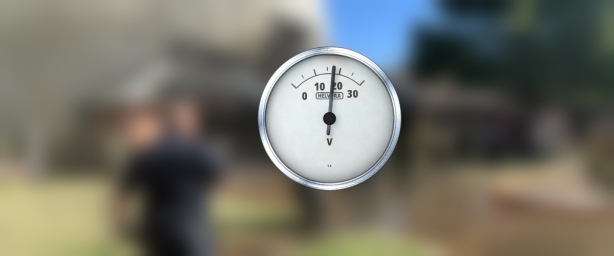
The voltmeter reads 17.5
